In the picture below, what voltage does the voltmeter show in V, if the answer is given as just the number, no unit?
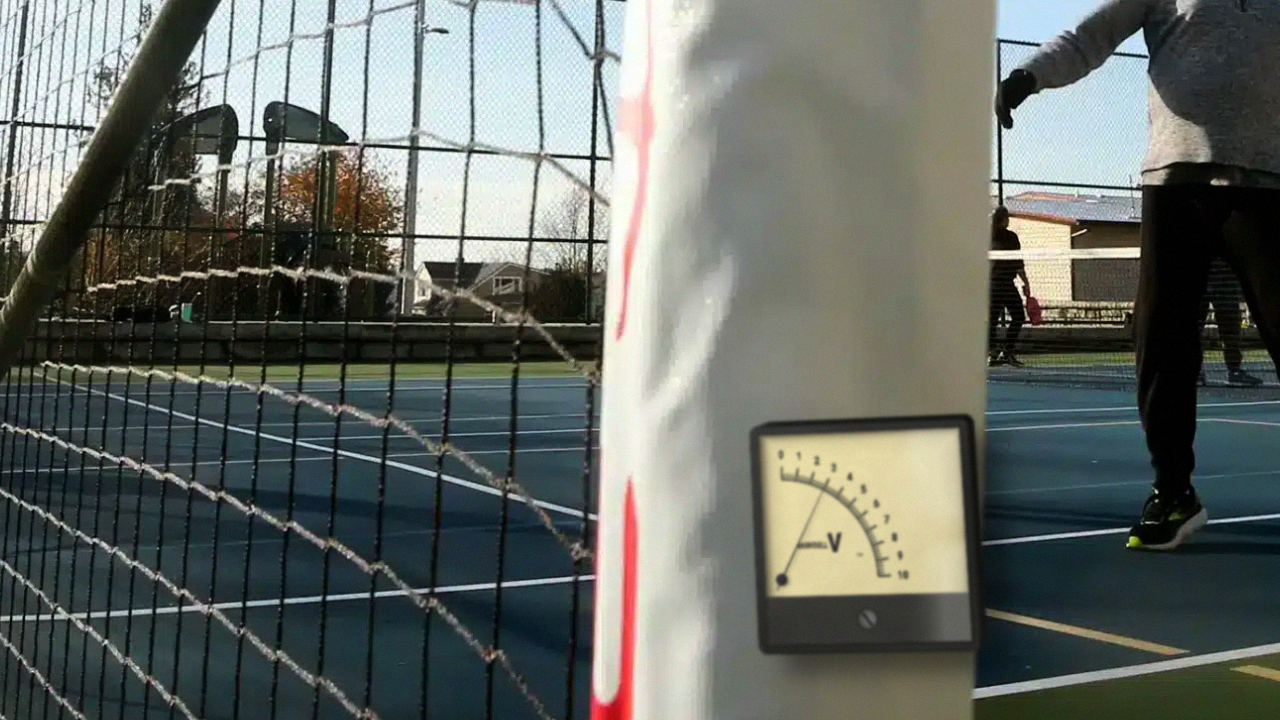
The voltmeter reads 3
